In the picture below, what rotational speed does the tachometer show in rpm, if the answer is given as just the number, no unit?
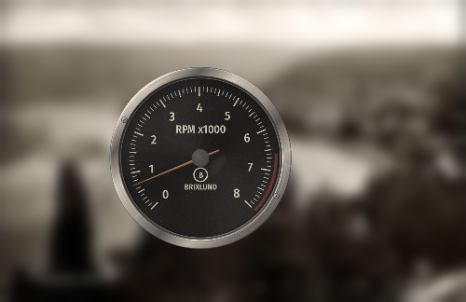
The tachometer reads 700
